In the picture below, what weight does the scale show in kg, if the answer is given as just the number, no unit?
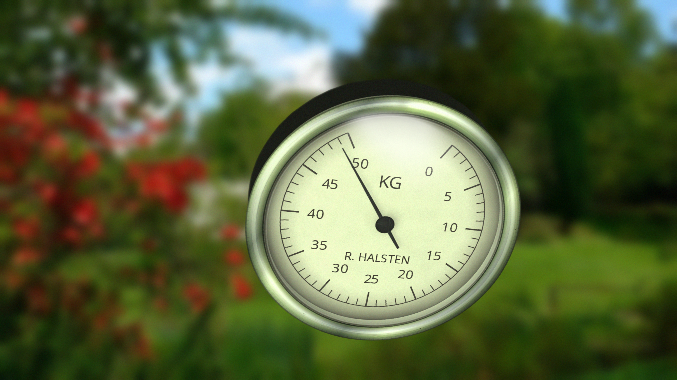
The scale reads 49
